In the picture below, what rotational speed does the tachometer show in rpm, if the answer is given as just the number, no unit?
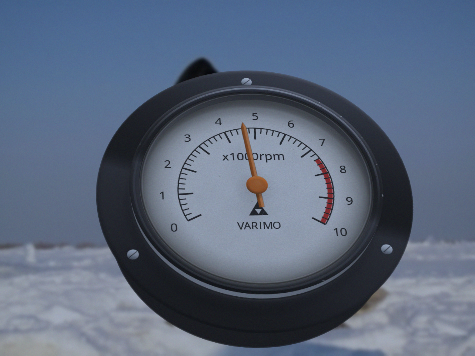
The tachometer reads 4600
